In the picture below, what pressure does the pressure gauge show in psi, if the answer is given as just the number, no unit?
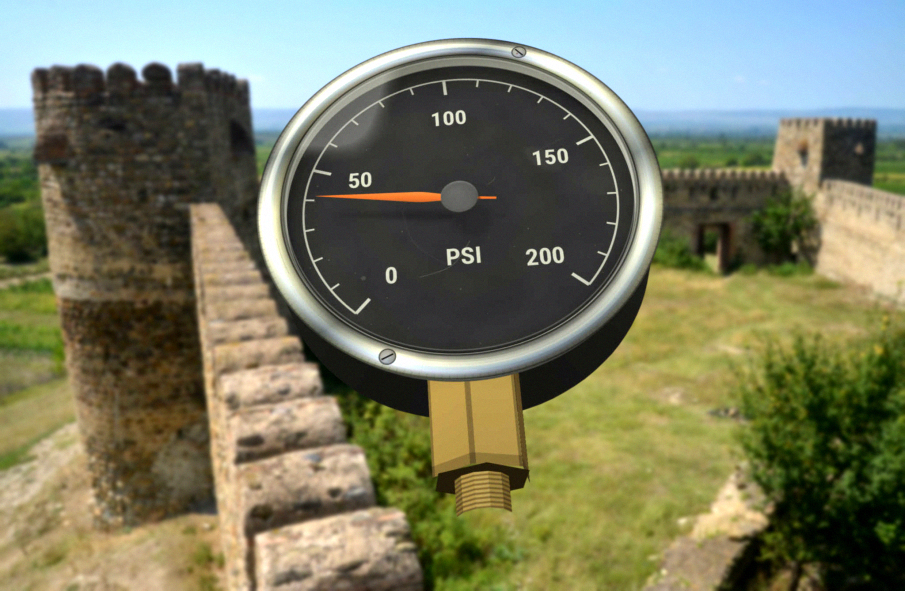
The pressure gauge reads 40
